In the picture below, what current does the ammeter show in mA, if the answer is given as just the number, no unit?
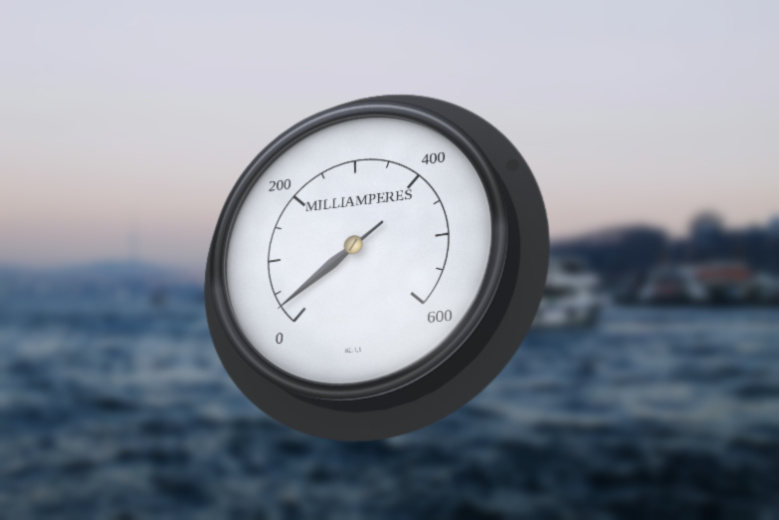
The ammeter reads 25
